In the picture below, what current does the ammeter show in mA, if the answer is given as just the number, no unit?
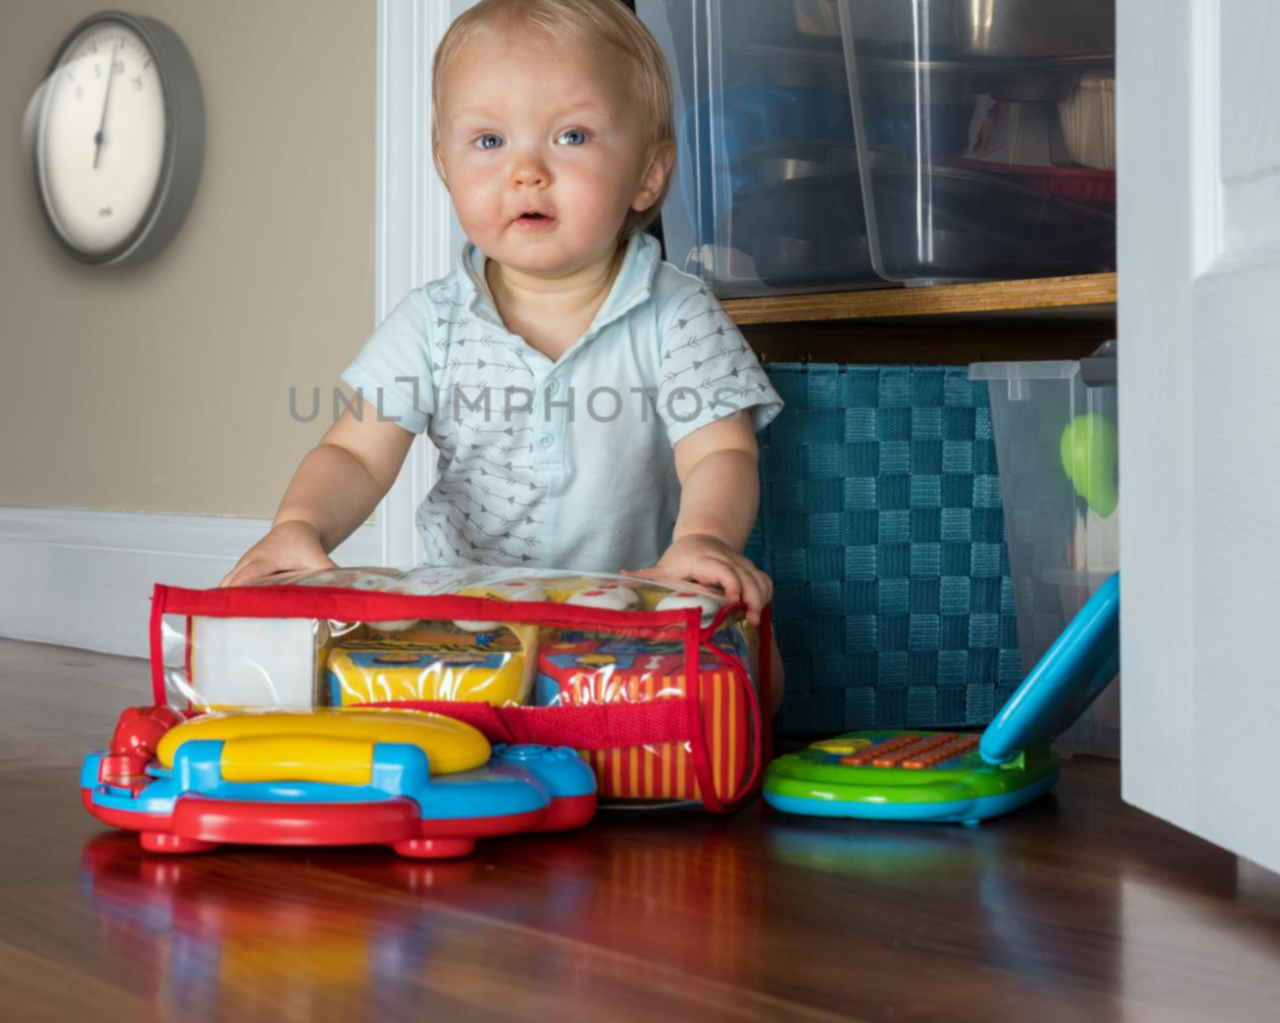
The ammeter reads 10
